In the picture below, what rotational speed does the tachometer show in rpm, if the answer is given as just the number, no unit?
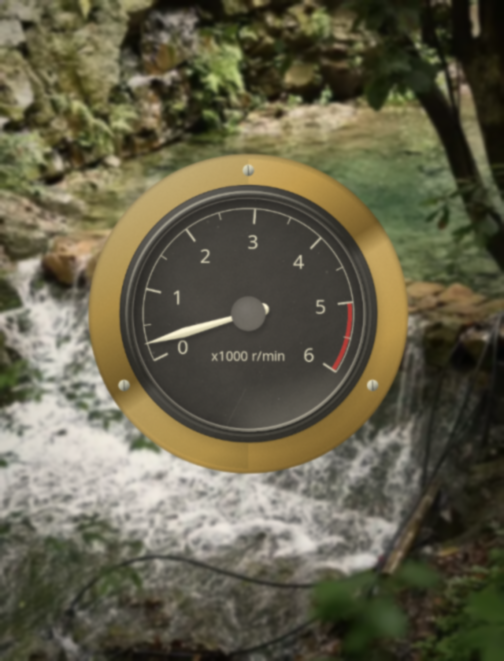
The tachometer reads 250
